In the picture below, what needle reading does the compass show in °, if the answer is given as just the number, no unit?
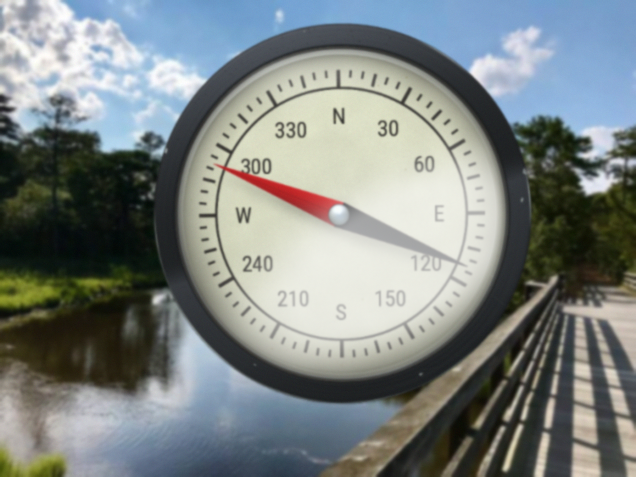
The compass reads 292.5
